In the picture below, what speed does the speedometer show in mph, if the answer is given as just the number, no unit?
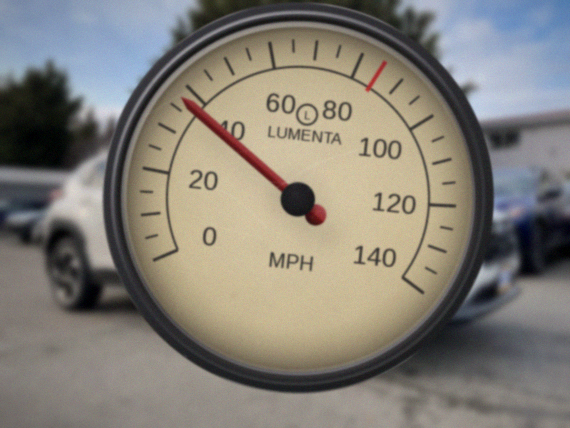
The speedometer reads 37.5
